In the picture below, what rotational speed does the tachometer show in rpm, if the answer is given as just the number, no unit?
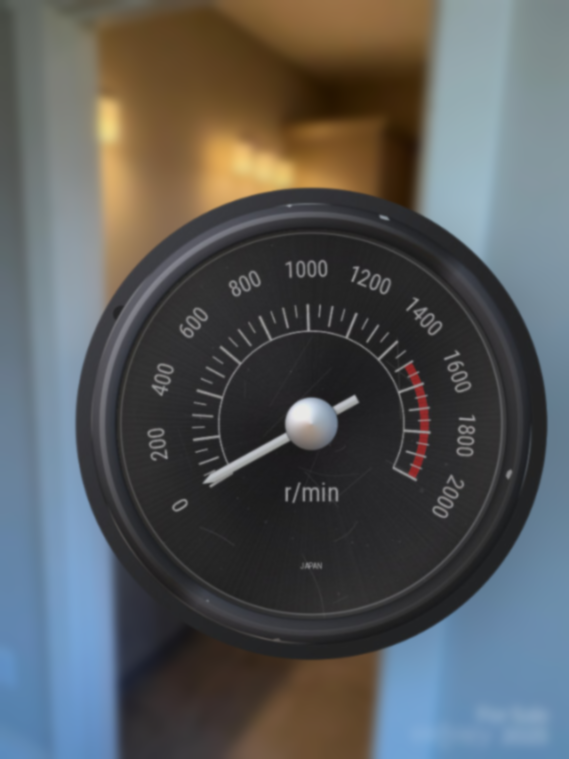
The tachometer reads 25
